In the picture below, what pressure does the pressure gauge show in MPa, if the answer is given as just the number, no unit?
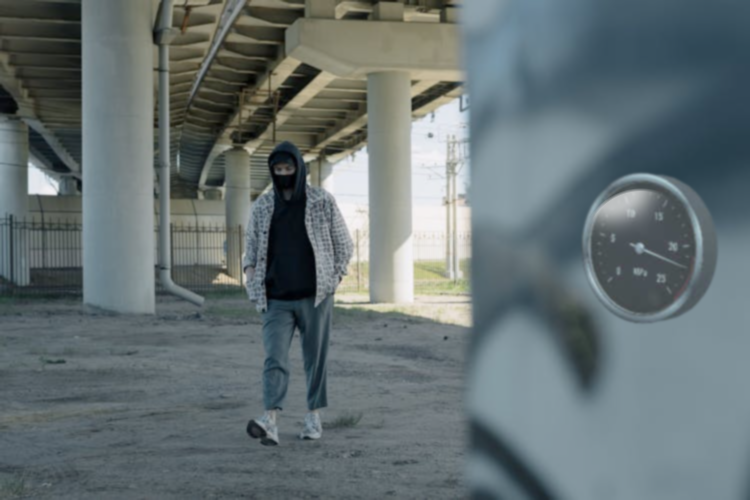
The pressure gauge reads 22
